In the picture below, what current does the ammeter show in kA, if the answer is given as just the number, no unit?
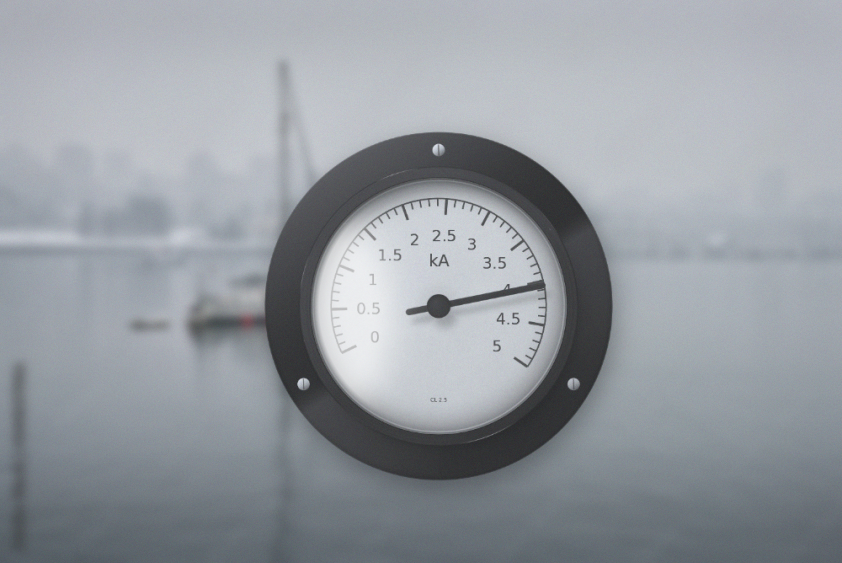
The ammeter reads 4.05
